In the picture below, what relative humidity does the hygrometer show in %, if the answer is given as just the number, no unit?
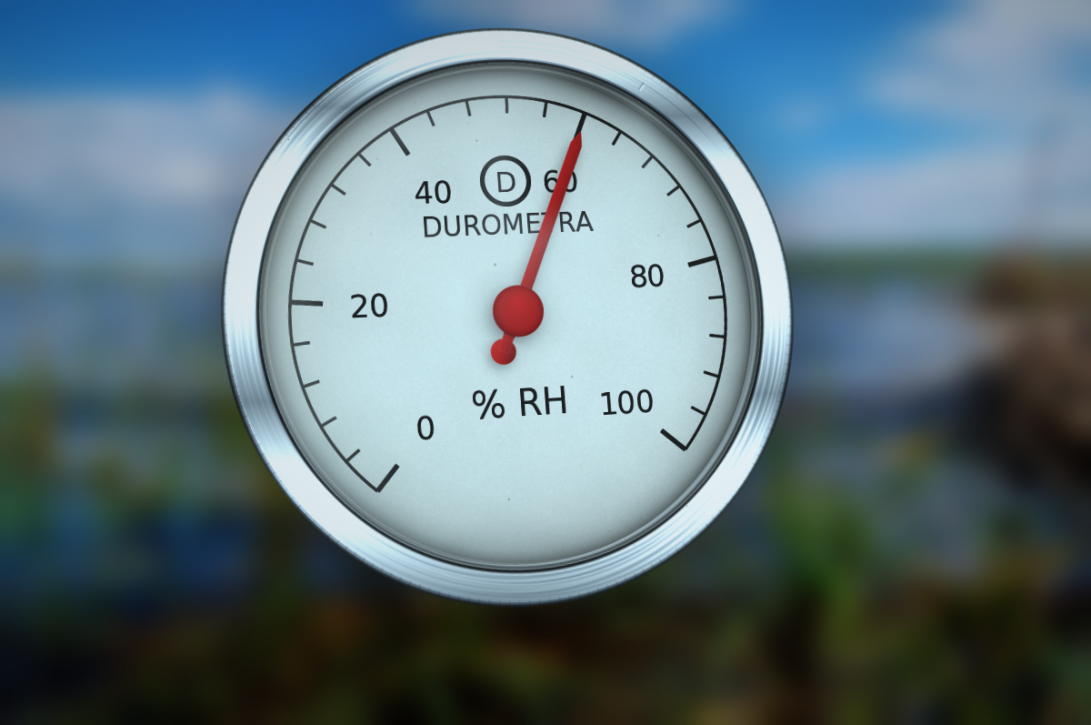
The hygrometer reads 60
